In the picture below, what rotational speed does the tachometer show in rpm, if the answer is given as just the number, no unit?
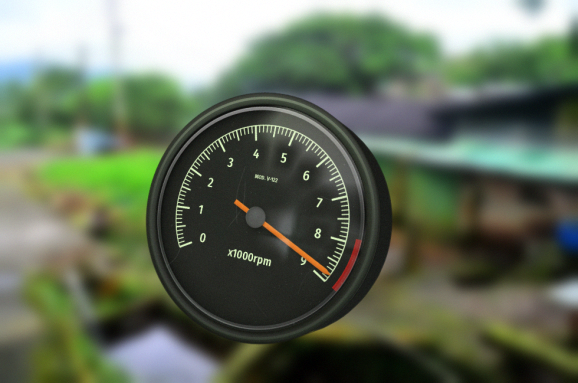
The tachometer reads 8800
